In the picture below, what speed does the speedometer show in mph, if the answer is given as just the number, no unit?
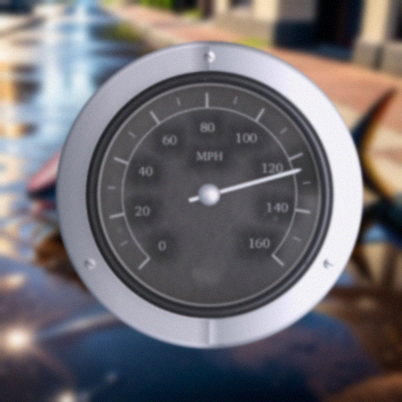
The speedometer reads 125
